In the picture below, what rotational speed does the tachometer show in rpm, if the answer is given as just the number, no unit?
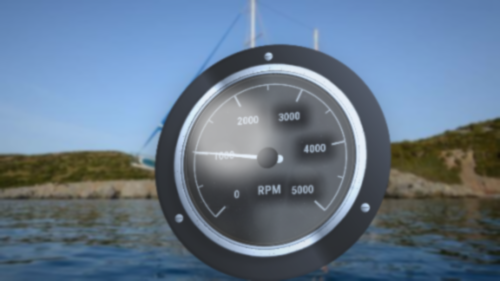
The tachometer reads 1000
